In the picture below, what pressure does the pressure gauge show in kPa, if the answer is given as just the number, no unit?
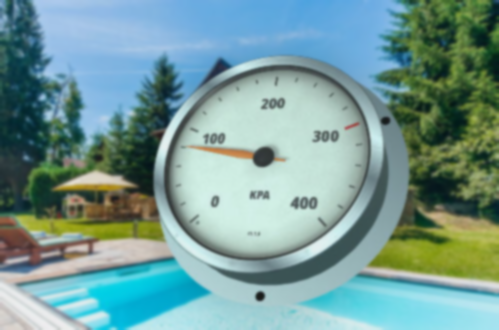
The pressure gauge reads 80
